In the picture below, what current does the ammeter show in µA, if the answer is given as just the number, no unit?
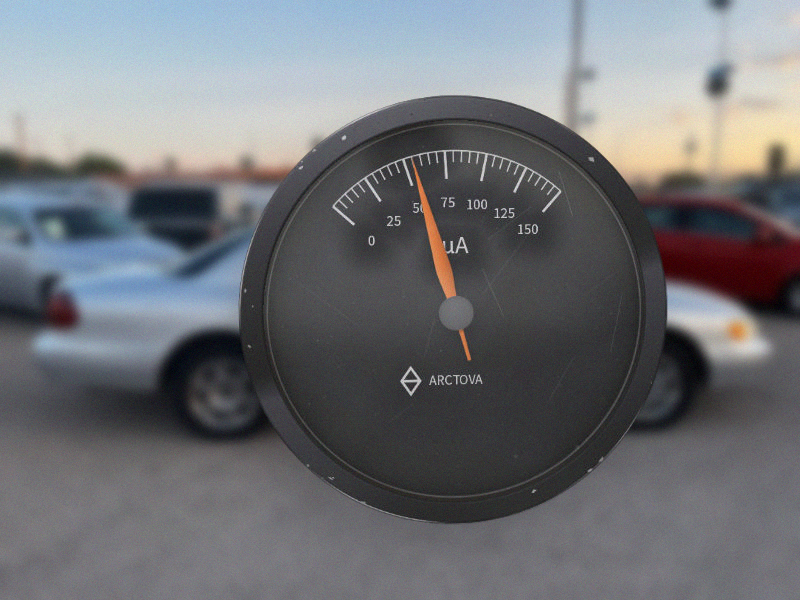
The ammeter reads 55
